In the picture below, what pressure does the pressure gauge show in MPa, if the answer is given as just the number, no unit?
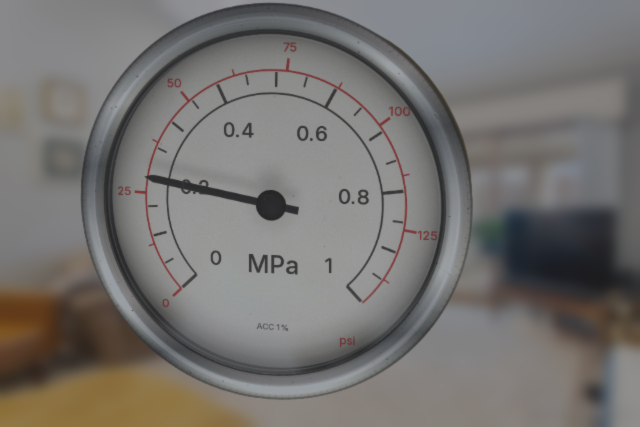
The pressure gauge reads 0.2
